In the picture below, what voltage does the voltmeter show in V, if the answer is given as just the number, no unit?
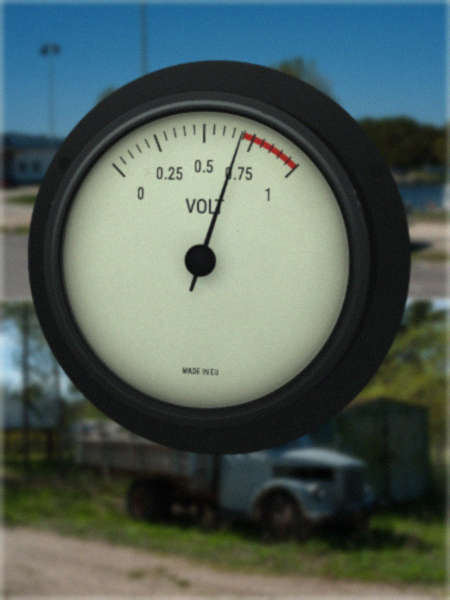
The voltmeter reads 0.7
